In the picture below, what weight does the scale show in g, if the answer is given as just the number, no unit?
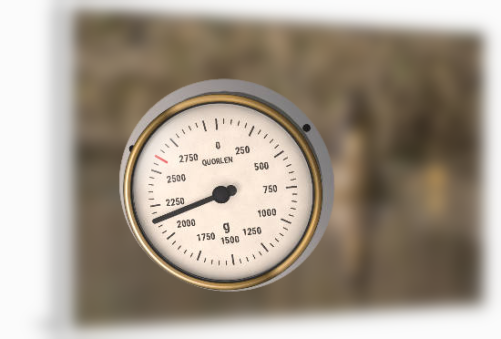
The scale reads 2150
